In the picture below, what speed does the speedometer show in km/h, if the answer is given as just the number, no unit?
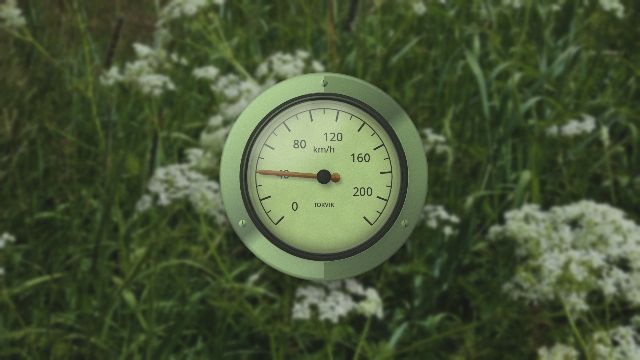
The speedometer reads 40
